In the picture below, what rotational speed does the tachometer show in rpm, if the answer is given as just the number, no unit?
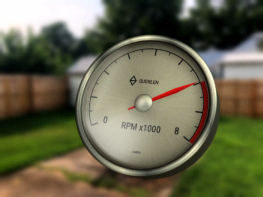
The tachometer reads 6000
